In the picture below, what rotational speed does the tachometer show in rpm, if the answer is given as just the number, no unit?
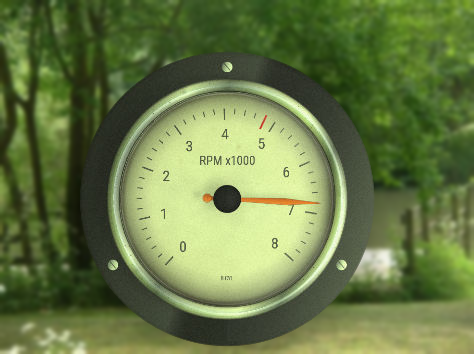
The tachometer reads 6800
